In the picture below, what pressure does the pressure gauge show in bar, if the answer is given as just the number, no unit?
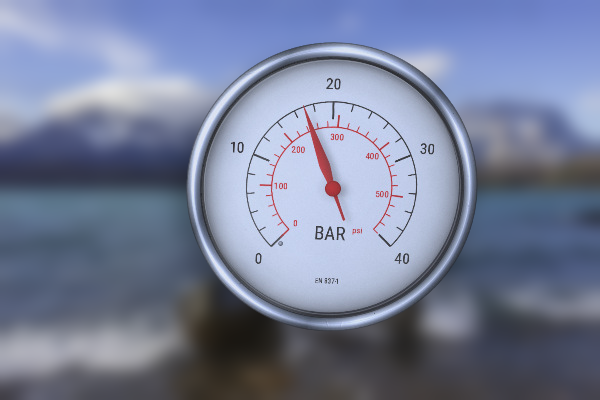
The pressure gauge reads 17
